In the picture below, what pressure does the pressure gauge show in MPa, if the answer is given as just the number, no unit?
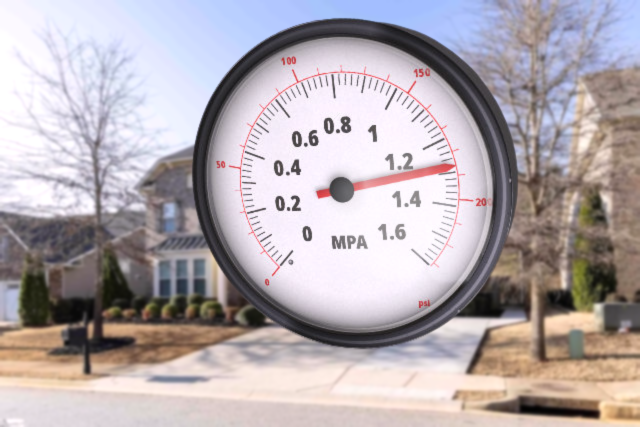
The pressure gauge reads 1.28
